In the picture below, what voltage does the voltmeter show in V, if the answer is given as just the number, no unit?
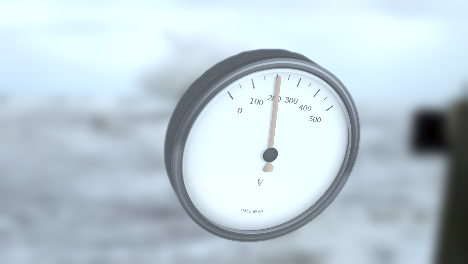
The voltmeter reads 200
